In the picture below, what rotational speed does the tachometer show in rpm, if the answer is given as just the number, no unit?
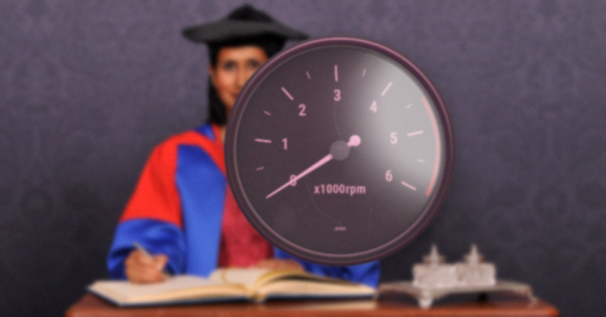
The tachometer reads 0
